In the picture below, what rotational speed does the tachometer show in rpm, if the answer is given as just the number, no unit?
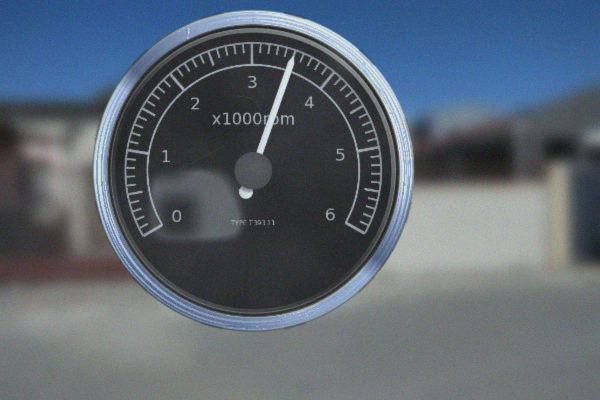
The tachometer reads 3500
